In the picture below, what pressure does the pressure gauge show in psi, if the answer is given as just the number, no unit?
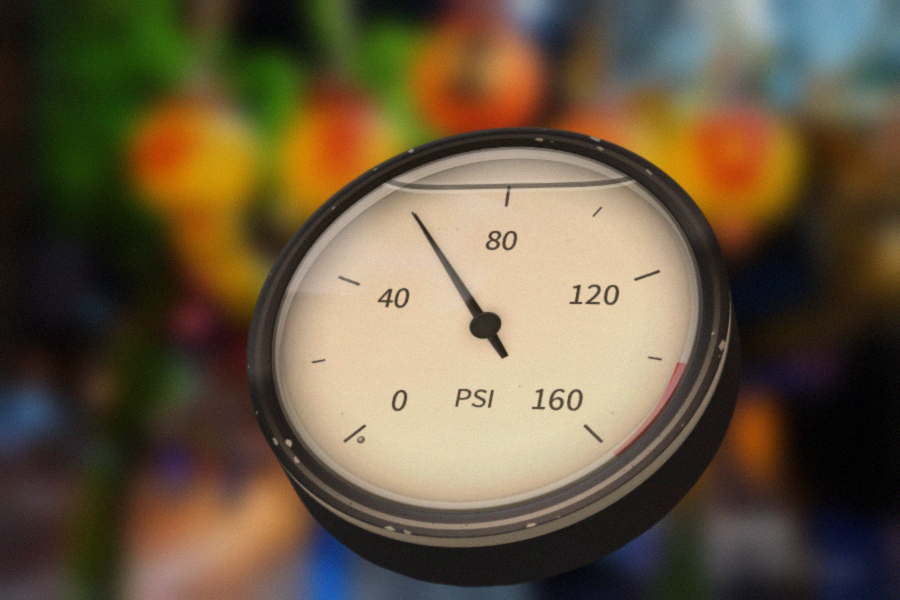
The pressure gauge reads 60
